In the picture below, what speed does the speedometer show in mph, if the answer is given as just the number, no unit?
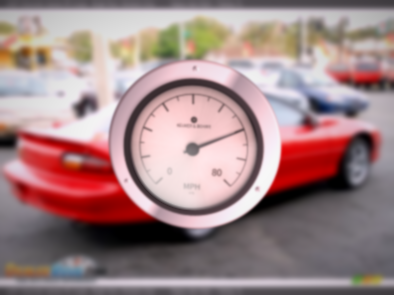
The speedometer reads 60
